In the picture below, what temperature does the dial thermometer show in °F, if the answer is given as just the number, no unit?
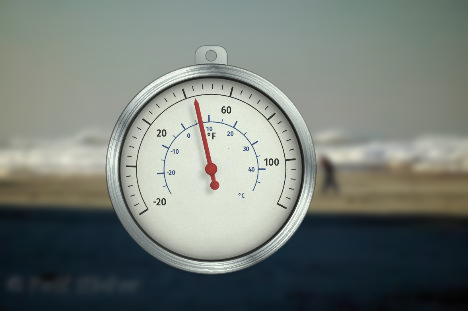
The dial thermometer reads 44
